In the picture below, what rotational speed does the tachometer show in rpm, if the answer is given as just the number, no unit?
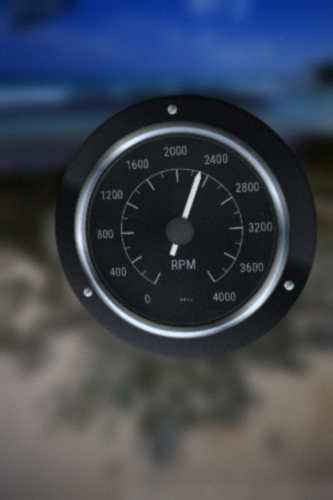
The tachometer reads 2300
